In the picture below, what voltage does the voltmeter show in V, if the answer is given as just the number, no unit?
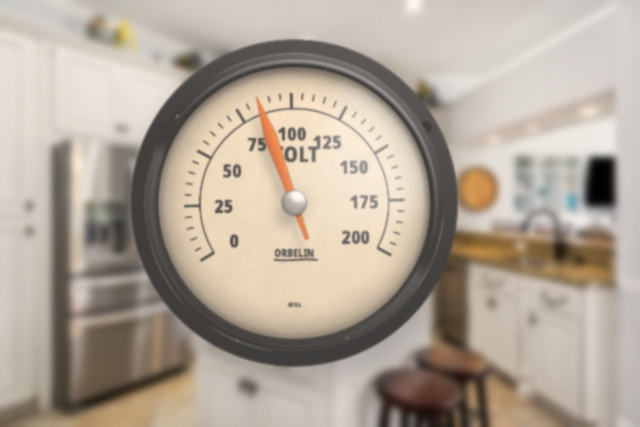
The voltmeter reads 85
